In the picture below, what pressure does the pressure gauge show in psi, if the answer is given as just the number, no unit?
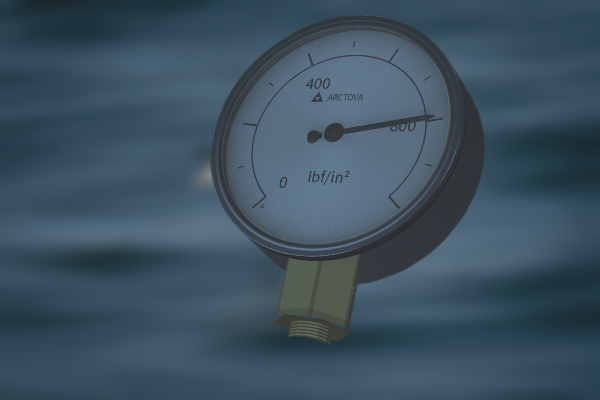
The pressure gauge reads 800
